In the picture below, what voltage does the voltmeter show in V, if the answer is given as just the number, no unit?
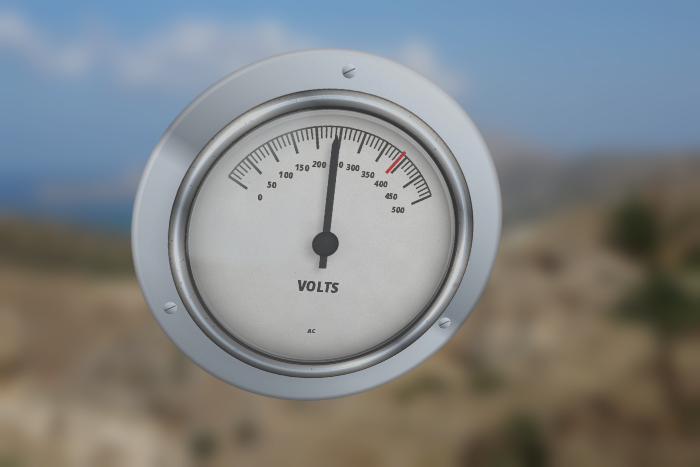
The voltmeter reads 240
